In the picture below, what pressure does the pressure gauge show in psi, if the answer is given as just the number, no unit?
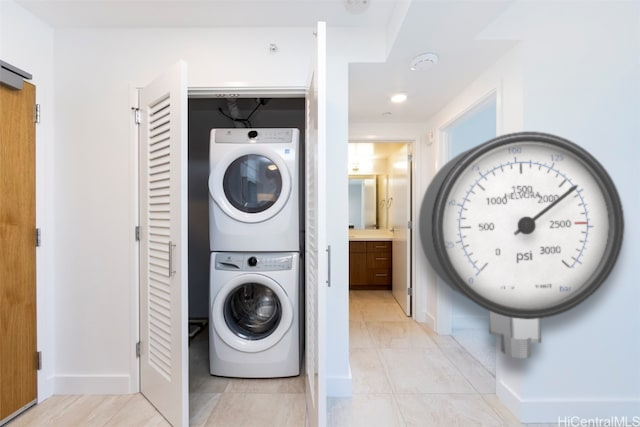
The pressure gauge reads 2100
